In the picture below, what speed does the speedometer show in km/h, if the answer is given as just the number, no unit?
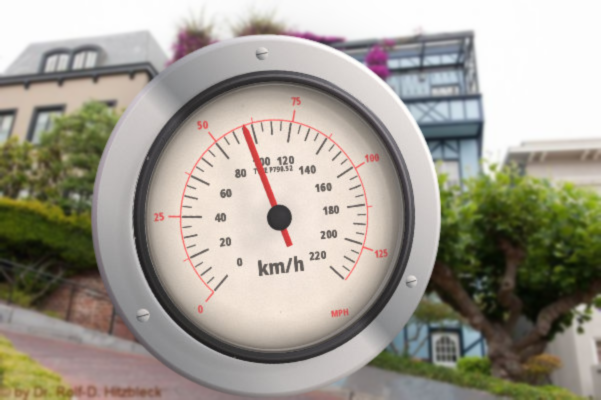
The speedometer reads 95
